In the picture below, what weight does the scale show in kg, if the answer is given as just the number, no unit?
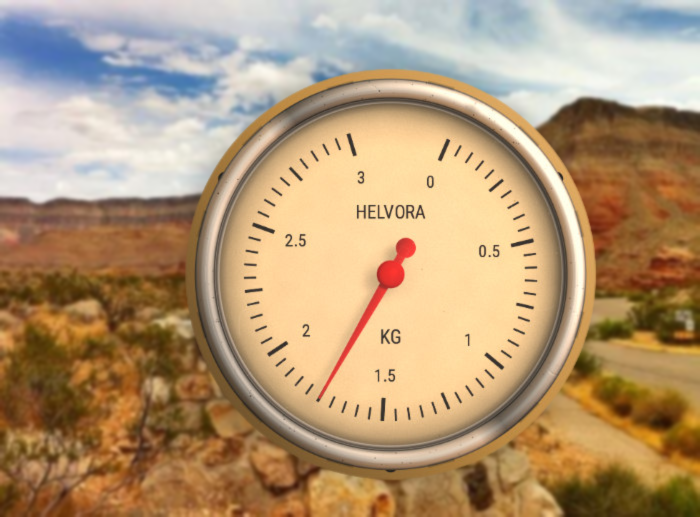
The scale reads 1.75
